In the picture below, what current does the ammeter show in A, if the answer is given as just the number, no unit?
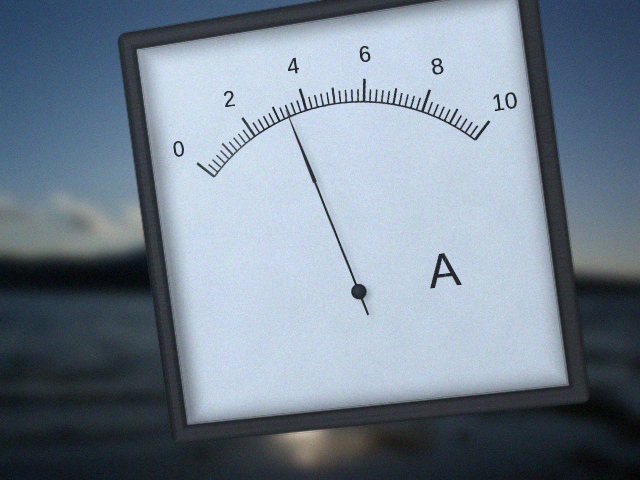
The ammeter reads 3.4
